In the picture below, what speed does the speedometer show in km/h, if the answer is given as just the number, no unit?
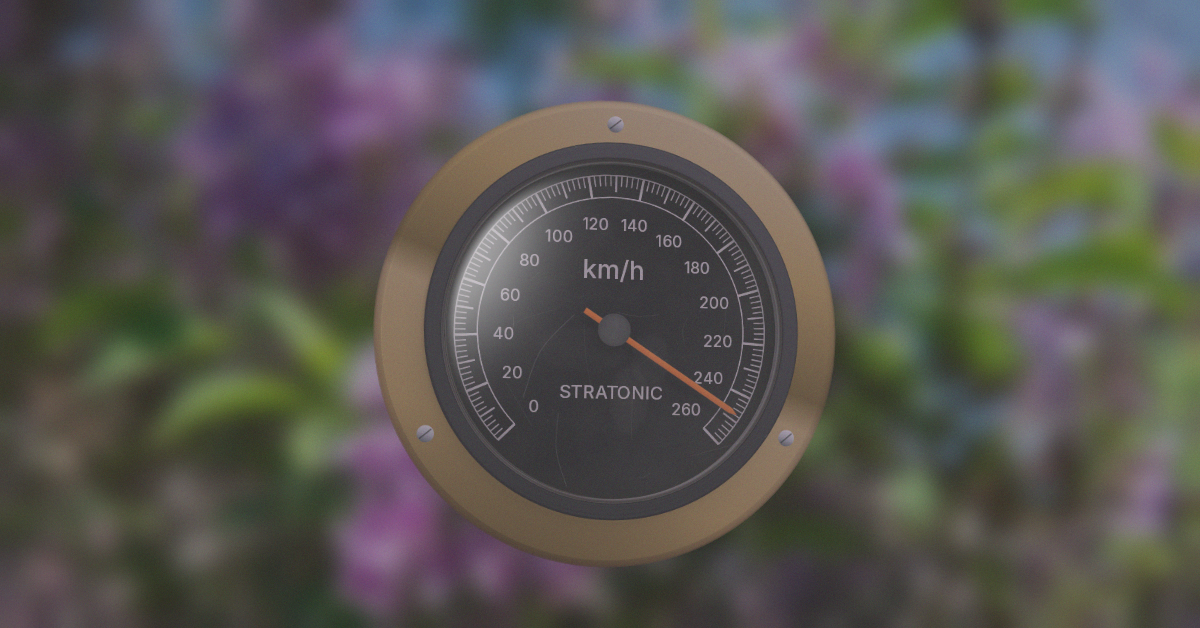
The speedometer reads 248
